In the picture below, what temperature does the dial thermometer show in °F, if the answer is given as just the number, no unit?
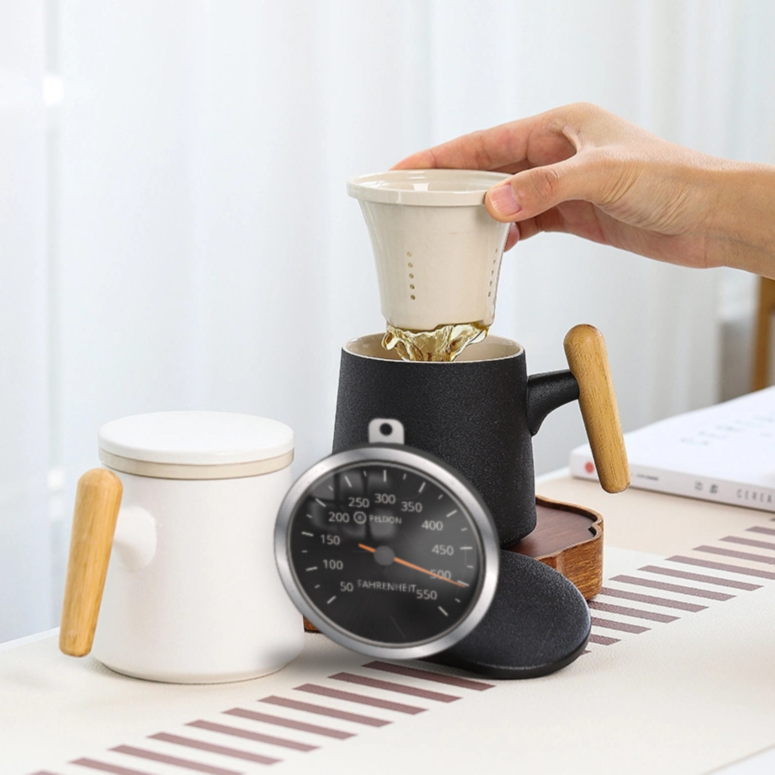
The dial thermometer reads 500
